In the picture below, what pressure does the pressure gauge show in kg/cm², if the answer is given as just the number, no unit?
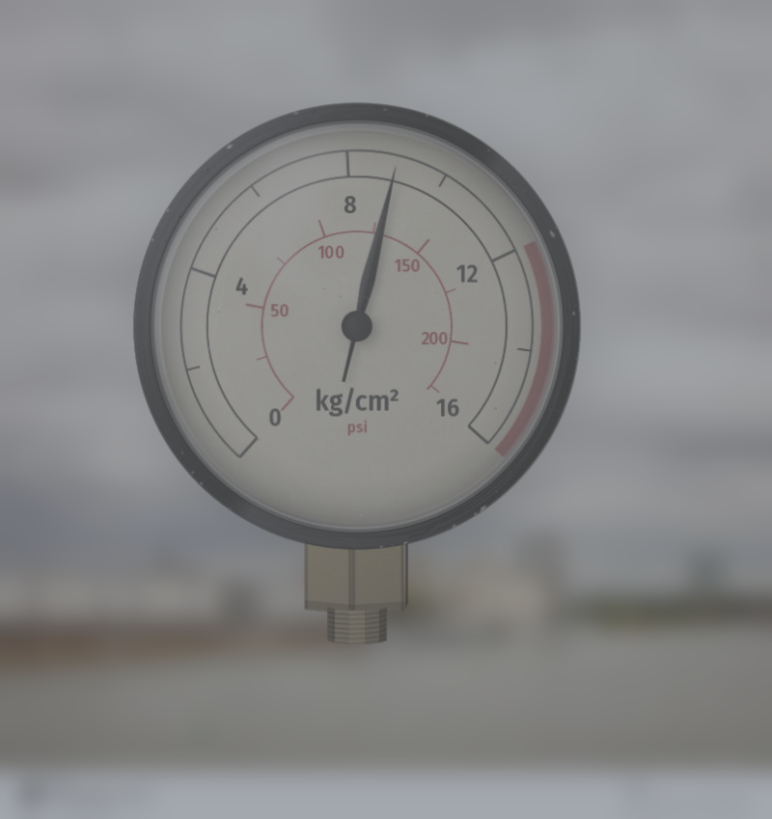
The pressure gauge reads 9
